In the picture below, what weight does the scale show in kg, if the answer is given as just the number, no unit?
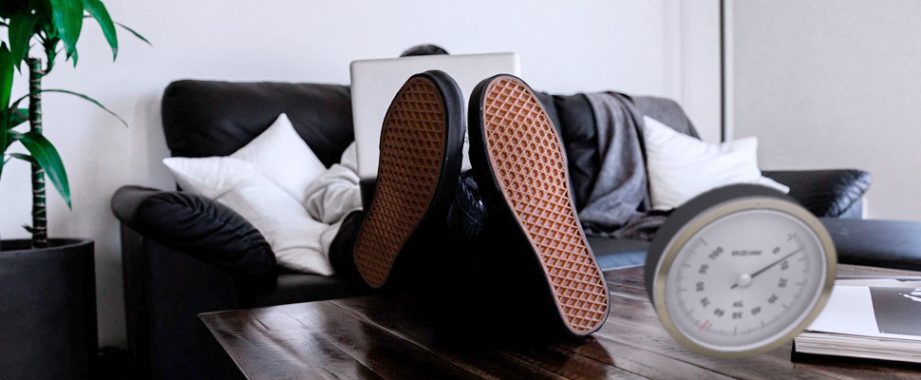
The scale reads 5
